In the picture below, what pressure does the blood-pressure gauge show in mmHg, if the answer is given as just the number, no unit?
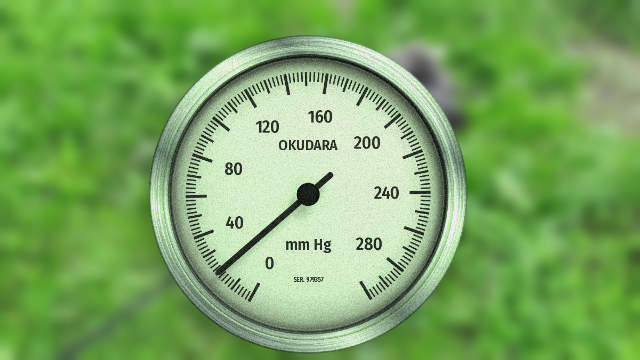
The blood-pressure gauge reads 20
